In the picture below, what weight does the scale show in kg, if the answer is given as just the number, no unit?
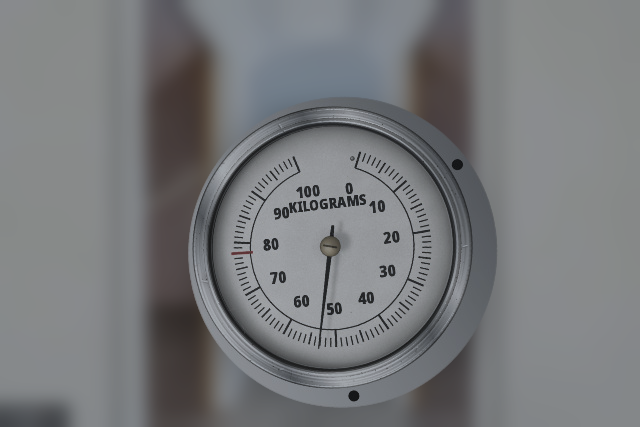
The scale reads 53
